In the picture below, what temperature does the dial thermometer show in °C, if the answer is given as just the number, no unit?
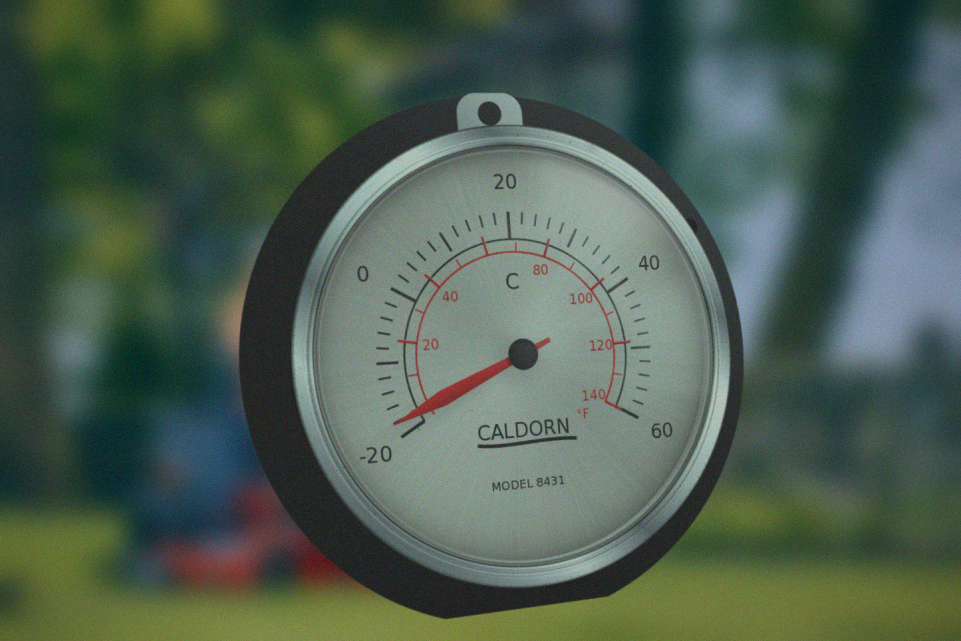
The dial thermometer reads -18
